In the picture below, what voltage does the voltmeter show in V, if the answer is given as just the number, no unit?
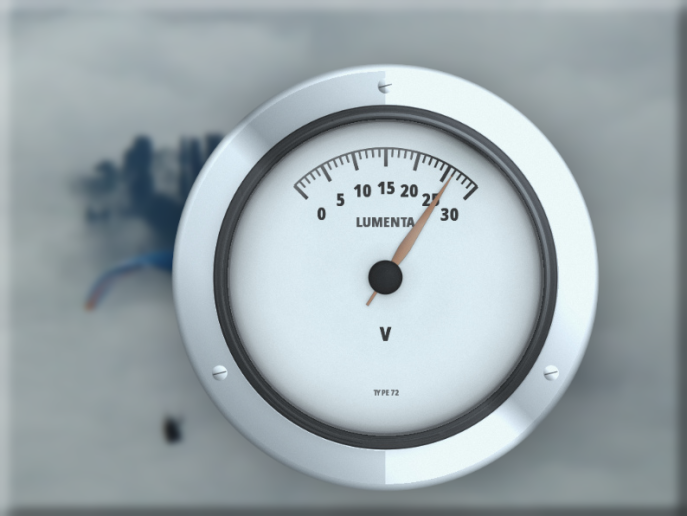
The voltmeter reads 26
